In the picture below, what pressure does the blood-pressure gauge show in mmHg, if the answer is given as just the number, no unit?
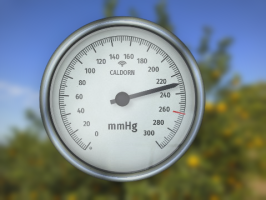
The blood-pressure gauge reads 230
